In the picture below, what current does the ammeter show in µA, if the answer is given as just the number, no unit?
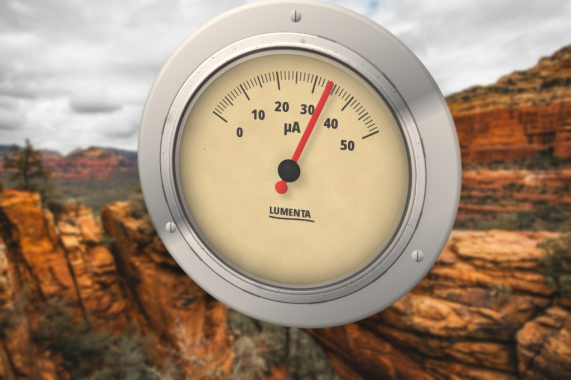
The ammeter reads 34
